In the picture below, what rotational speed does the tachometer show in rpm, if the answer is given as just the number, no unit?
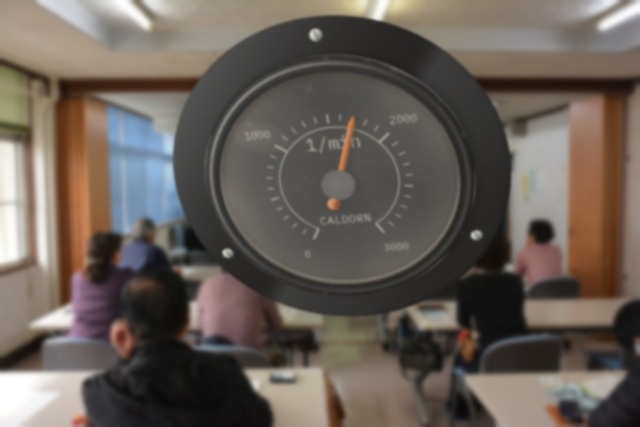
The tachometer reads 1700
